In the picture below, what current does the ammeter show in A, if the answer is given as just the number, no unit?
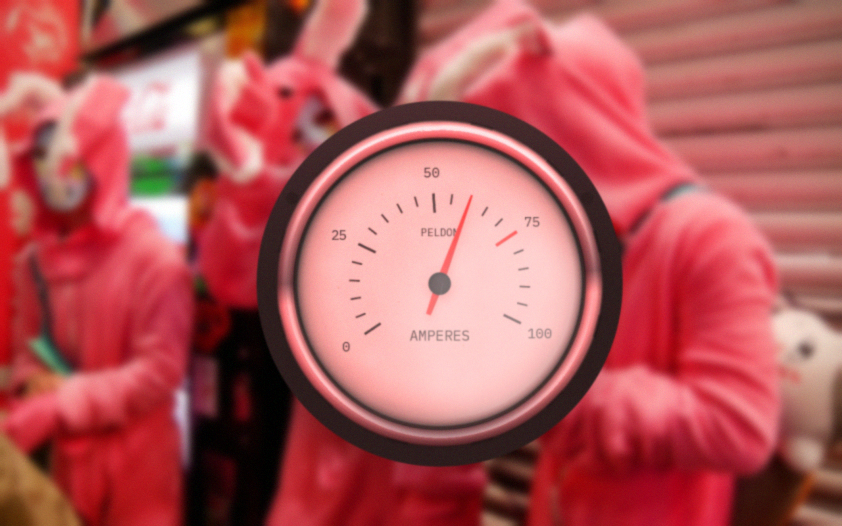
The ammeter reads 60
